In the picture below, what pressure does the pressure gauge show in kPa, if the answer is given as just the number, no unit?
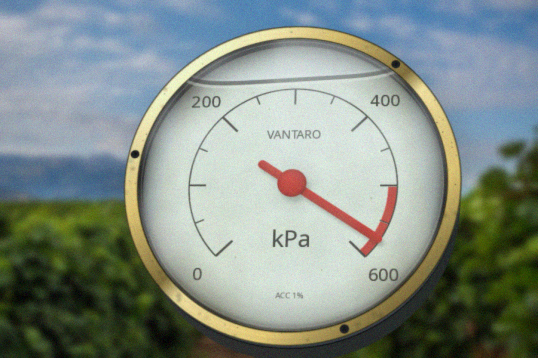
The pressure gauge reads 575
